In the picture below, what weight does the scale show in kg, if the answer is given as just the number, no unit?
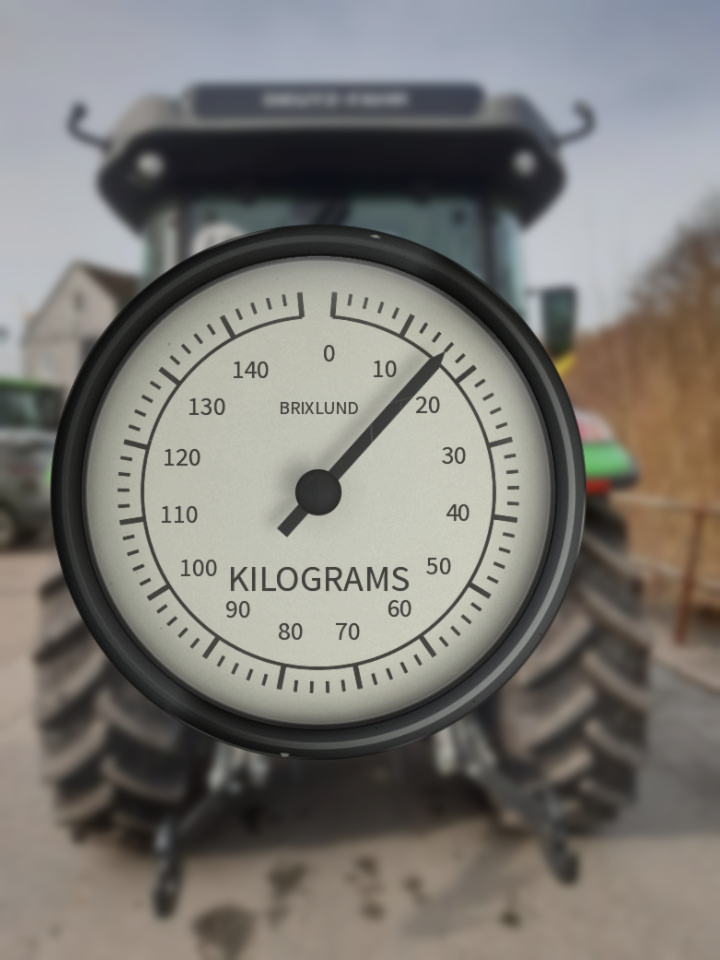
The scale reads 16
